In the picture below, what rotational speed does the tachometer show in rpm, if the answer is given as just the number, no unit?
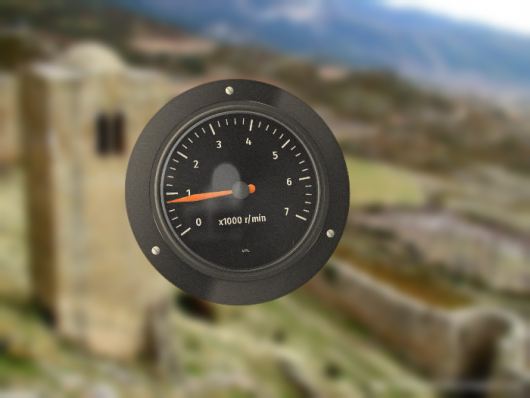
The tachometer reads 800
